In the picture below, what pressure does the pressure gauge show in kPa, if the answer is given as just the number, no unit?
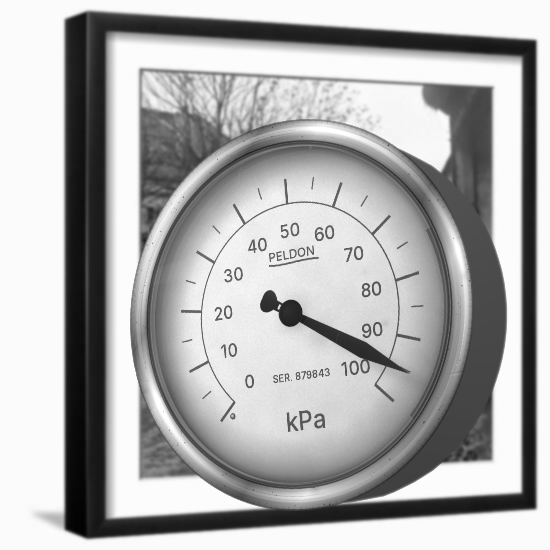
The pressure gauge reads 95
